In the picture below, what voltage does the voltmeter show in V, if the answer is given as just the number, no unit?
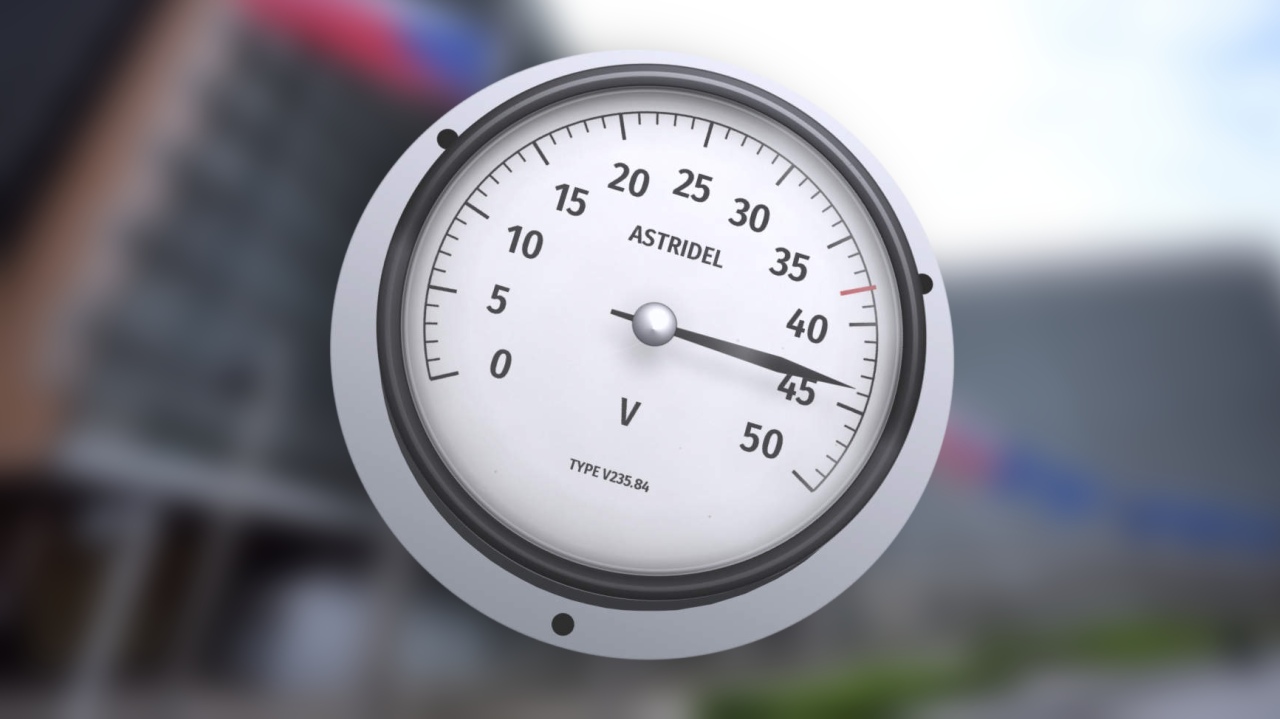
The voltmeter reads 44
